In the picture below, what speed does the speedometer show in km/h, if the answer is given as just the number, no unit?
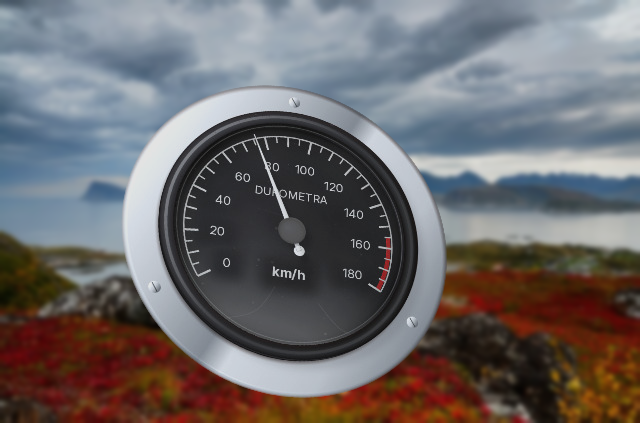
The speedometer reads 75
